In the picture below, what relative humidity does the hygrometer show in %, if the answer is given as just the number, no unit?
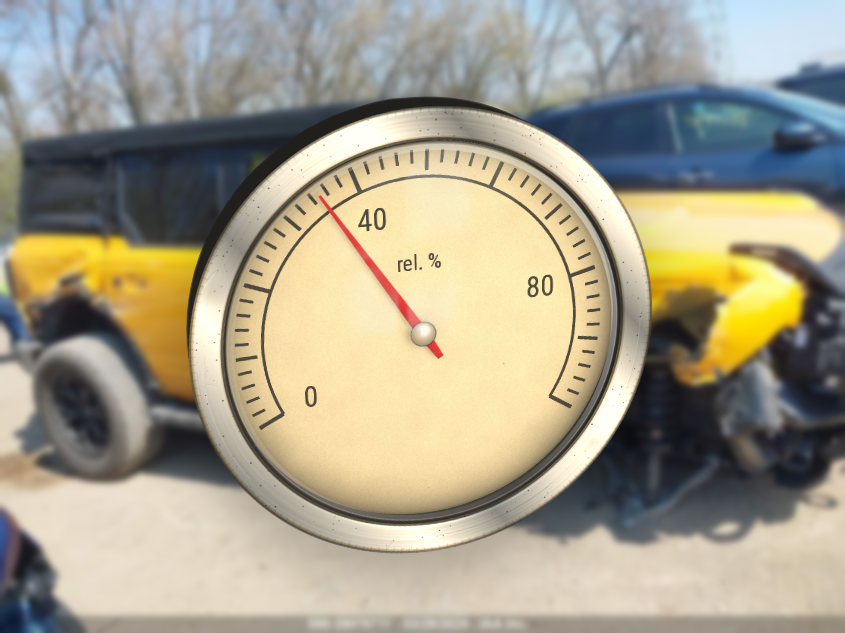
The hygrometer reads 35
